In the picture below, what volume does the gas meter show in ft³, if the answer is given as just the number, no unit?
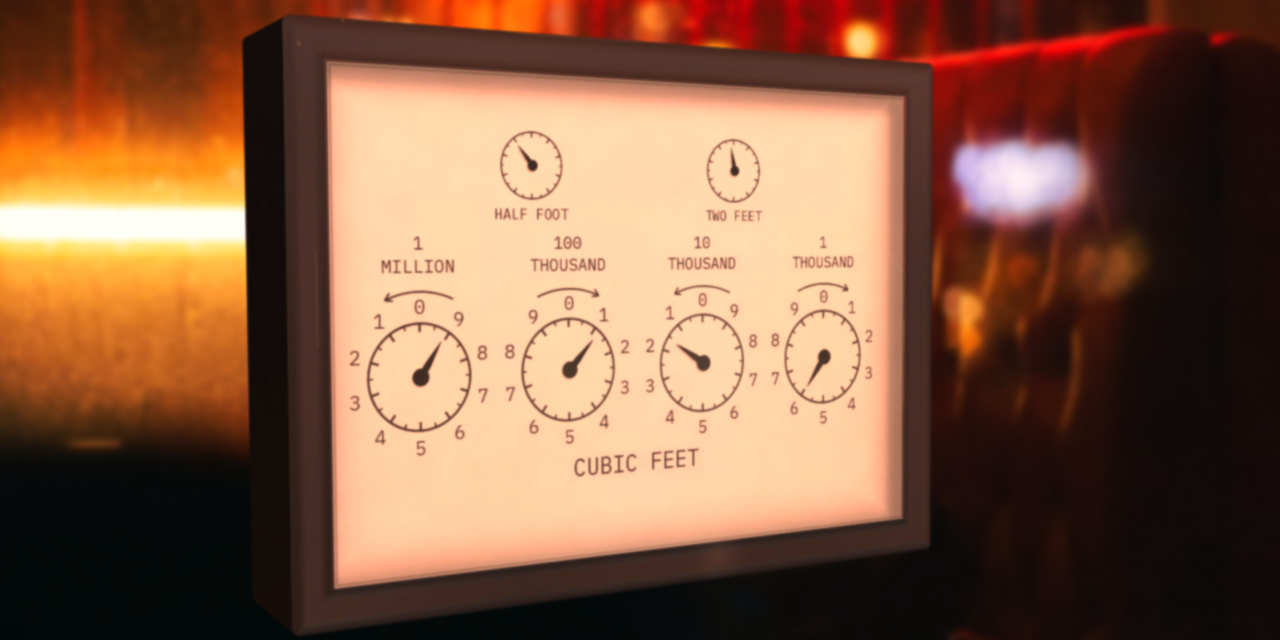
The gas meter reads 911600
